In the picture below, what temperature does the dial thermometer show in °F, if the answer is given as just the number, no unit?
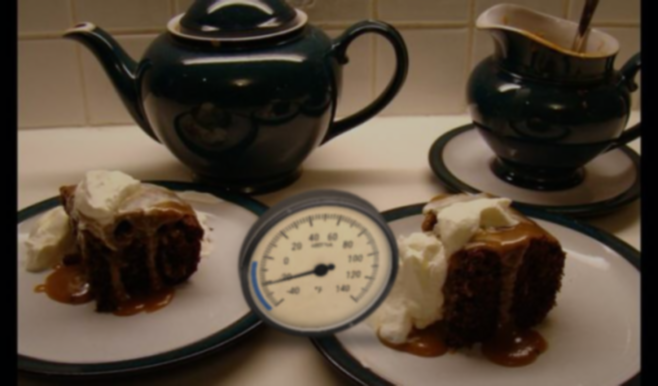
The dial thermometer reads -20
